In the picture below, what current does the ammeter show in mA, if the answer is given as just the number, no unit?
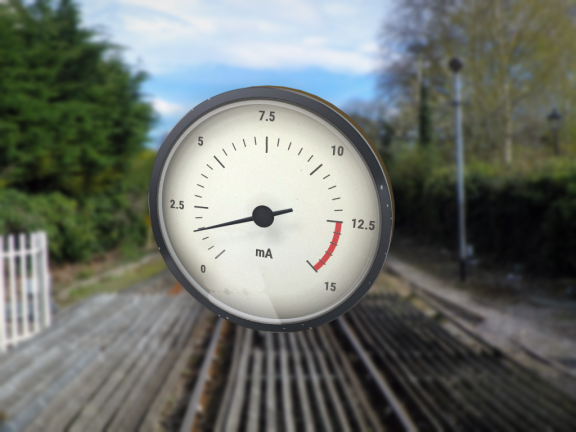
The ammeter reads 1.5
